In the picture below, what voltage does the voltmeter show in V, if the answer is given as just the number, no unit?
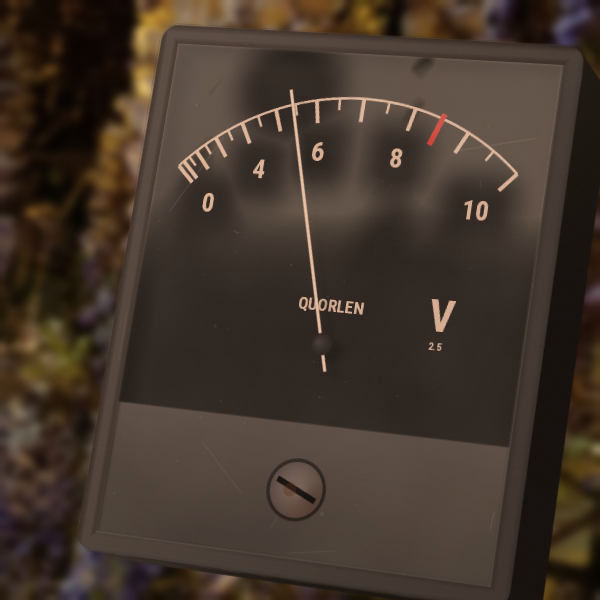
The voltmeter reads 5.5
